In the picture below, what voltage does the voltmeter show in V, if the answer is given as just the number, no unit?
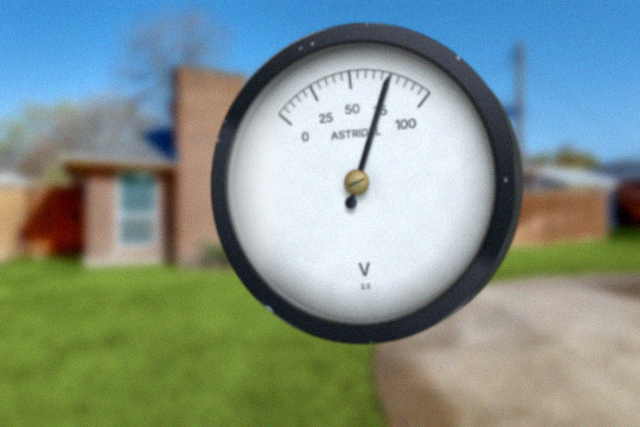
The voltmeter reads 75
